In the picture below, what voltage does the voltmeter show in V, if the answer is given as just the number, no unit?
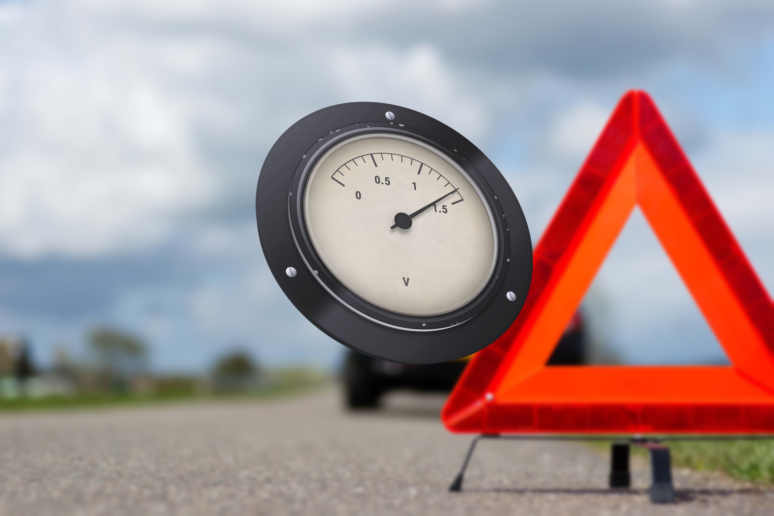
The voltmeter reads 1.4
